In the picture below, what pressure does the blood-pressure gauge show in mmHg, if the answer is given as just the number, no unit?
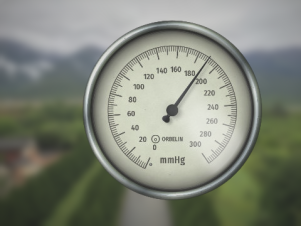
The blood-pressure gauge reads 190
